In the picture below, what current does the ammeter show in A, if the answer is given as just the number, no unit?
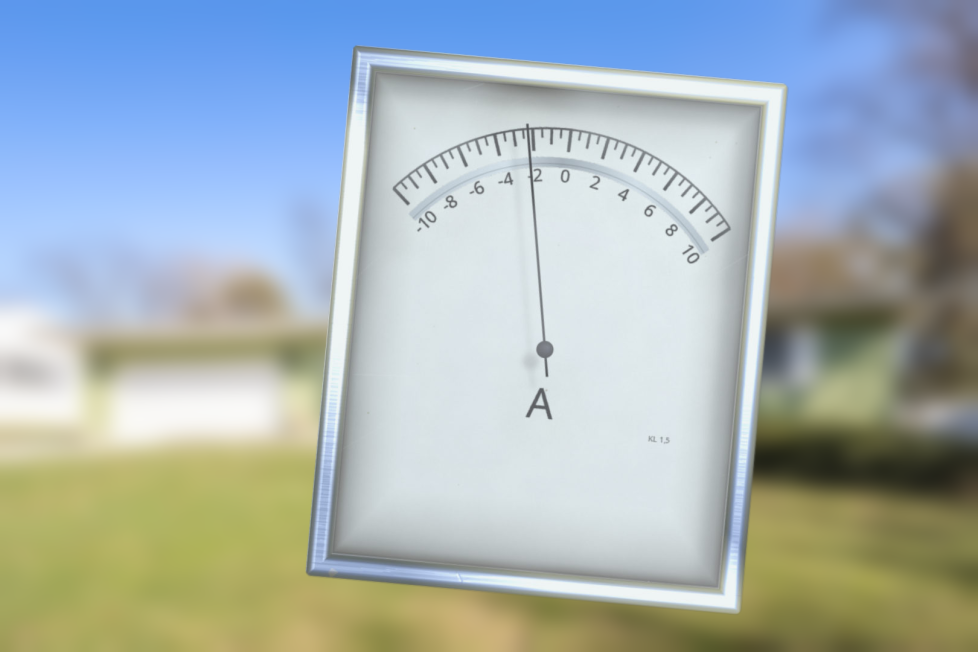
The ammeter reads -2.25
